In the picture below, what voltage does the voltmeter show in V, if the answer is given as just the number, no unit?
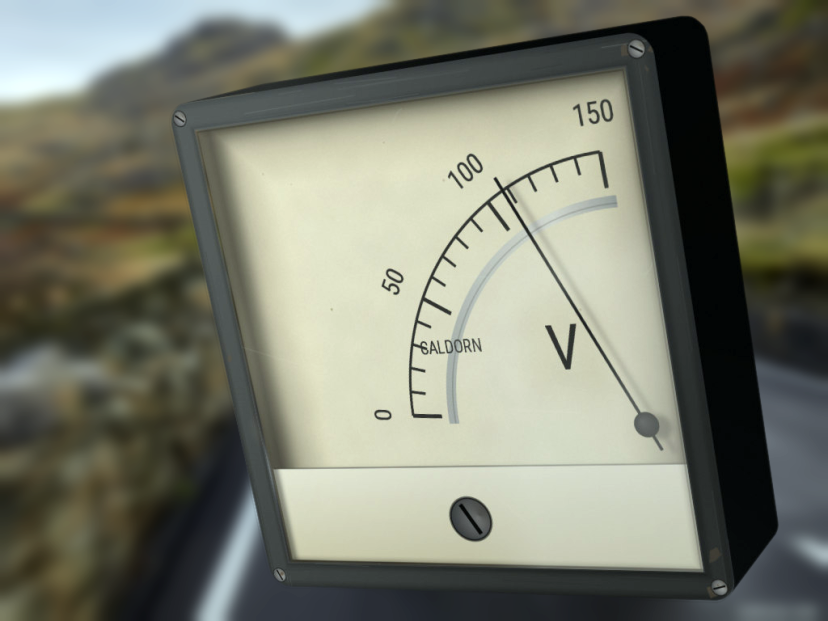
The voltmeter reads 110
